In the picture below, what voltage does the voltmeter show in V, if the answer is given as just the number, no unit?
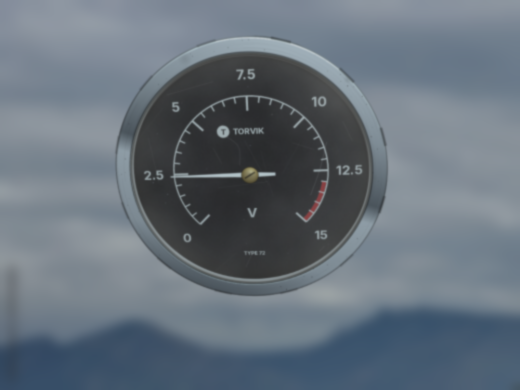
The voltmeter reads 2.5
